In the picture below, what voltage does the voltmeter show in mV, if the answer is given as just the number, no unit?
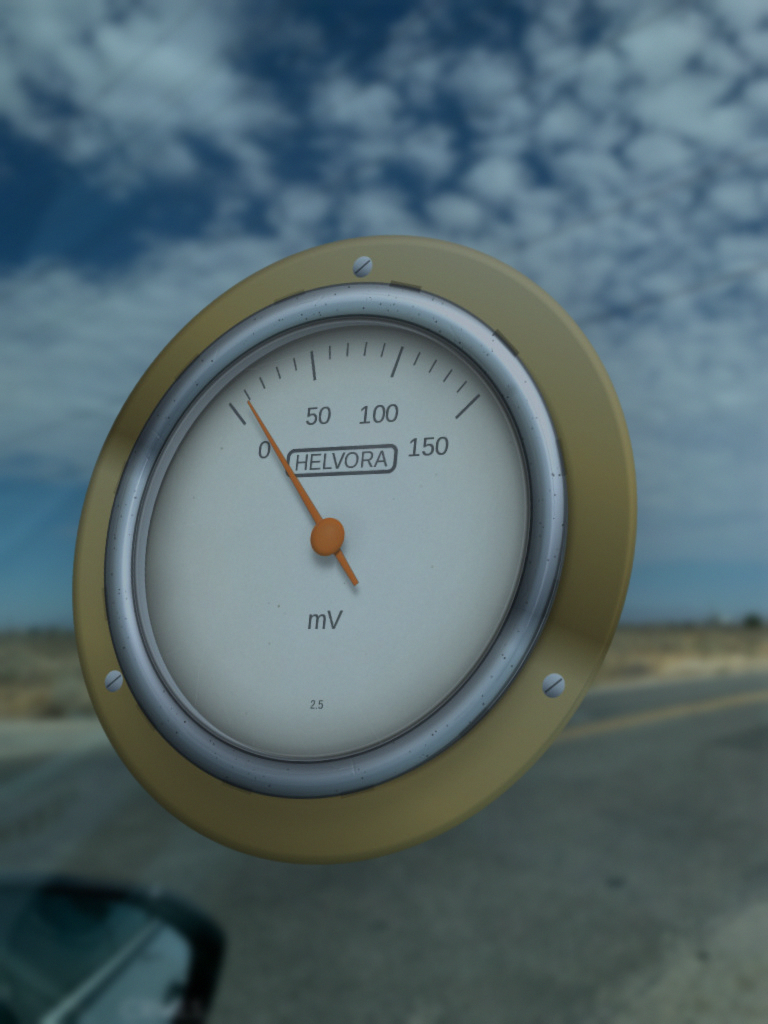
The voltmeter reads 10
